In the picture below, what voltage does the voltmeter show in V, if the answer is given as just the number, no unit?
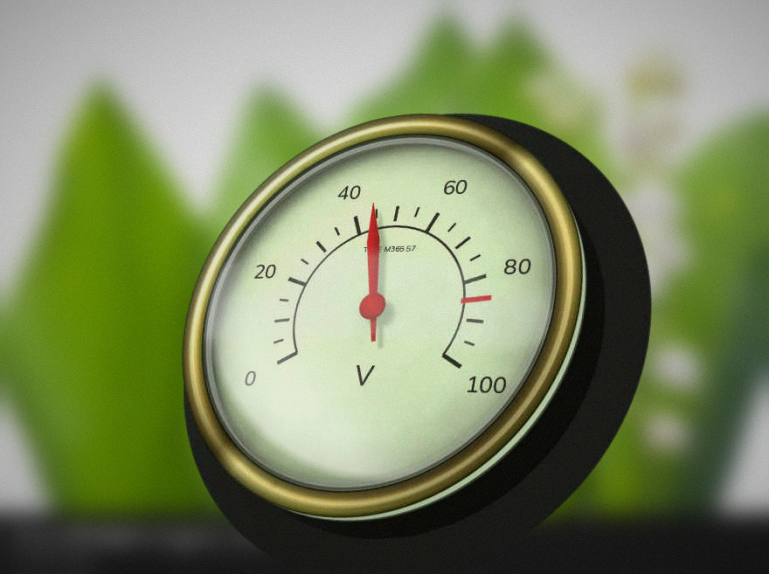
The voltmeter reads 45
